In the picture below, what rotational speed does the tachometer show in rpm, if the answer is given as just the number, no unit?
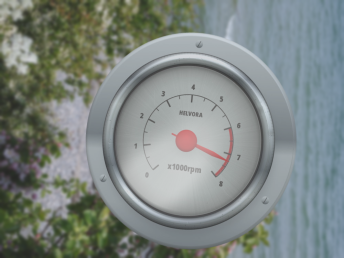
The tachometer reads 7250
